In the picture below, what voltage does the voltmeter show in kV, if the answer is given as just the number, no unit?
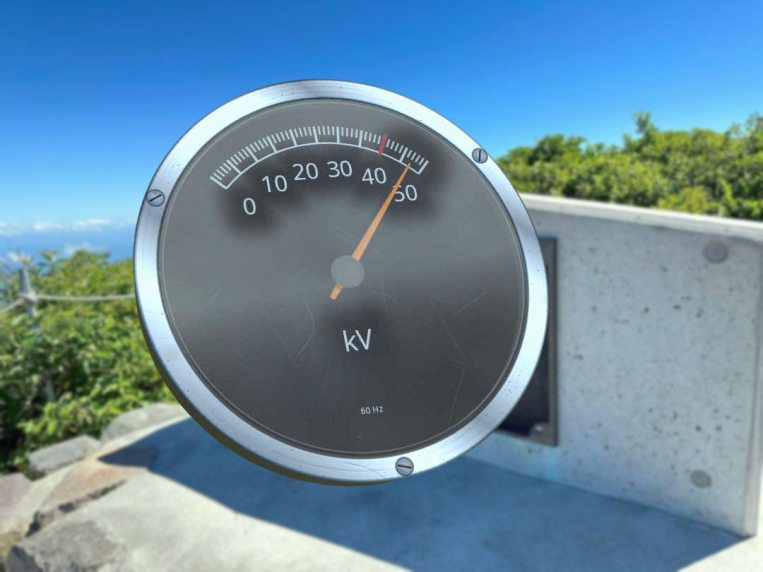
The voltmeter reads 47
